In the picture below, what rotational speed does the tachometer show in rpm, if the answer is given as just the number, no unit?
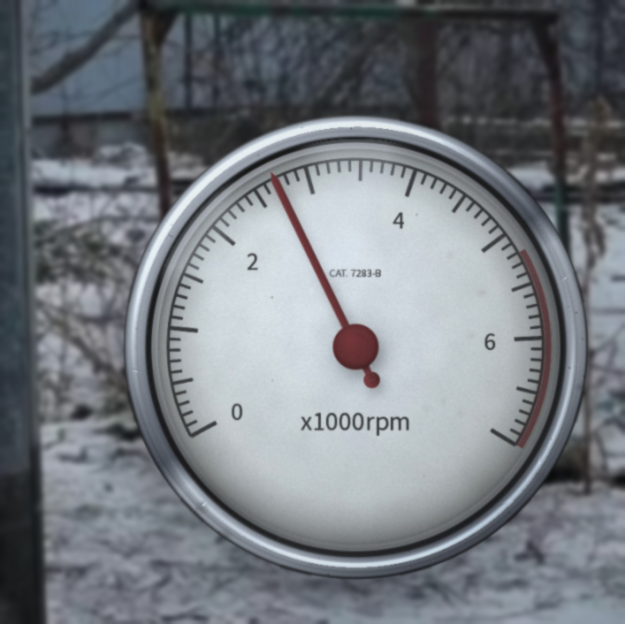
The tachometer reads 2700
